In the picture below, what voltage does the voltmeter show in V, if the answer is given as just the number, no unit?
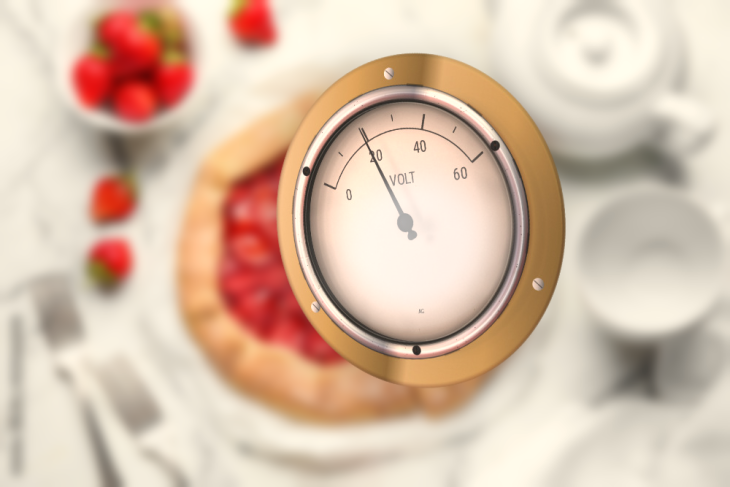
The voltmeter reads 20
